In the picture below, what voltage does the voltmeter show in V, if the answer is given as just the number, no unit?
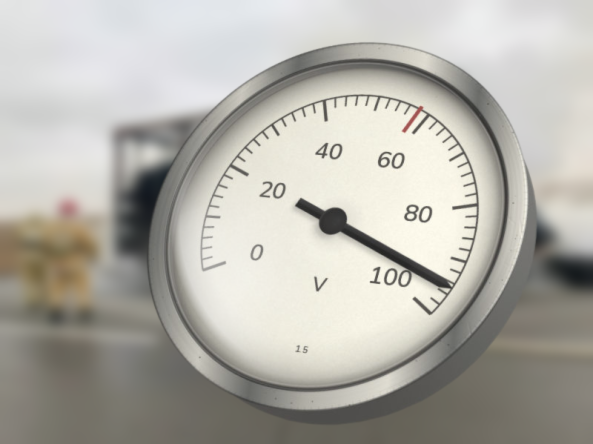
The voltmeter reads 95
